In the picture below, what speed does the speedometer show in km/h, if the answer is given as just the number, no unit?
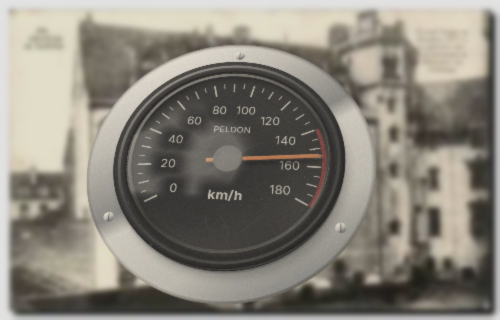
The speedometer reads 155
